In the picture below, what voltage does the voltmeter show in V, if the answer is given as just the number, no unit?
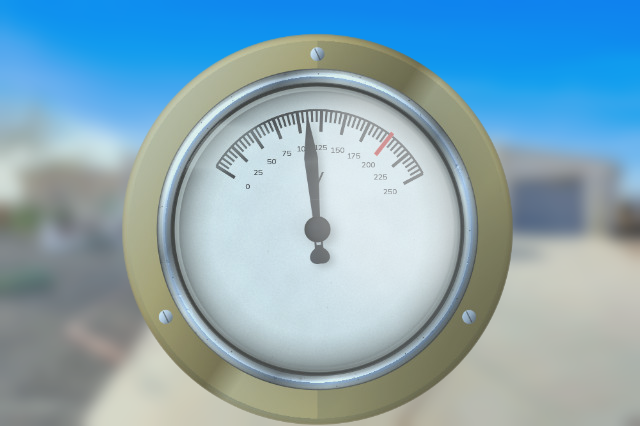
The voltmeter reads 110
